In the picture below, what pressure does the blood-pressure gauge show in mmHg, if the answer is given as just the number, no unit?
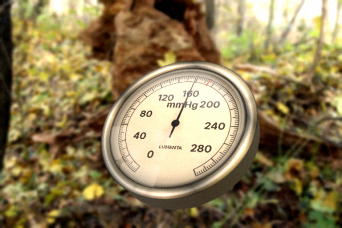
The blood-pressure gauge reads 160
